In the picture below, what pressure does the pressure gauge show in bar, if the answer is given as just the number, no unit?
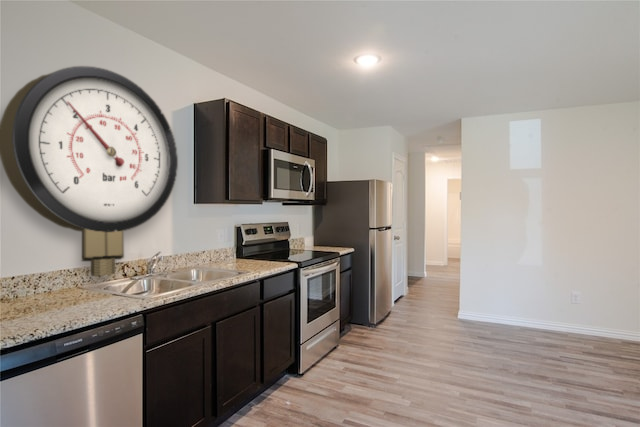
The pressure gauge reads 2
